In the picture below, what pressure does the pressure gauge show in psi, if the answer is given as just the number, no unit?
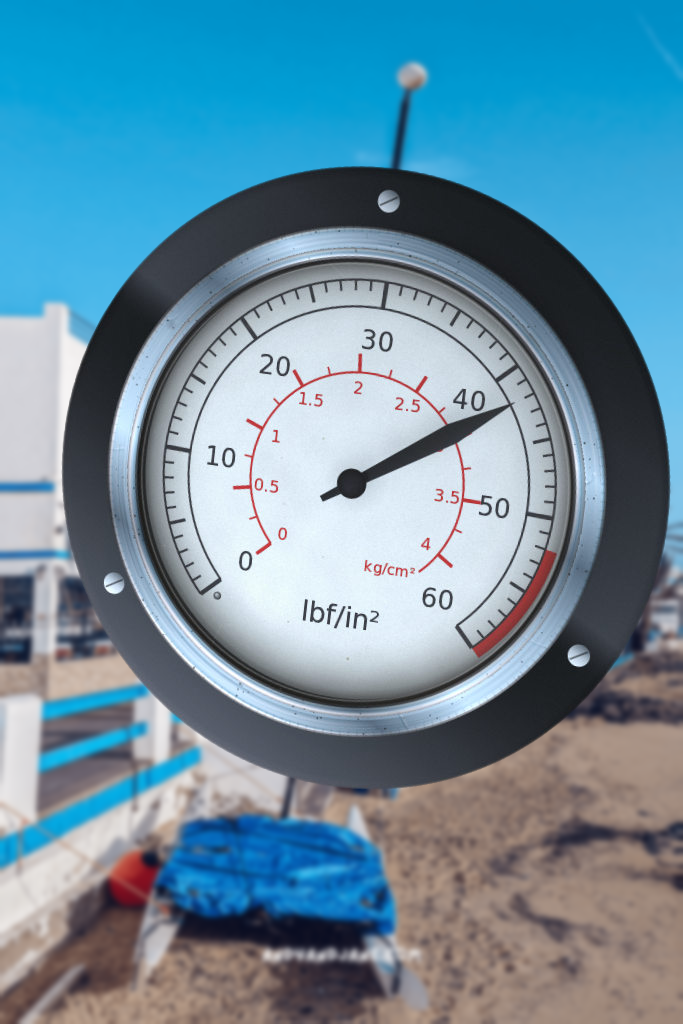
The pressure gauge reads 42
